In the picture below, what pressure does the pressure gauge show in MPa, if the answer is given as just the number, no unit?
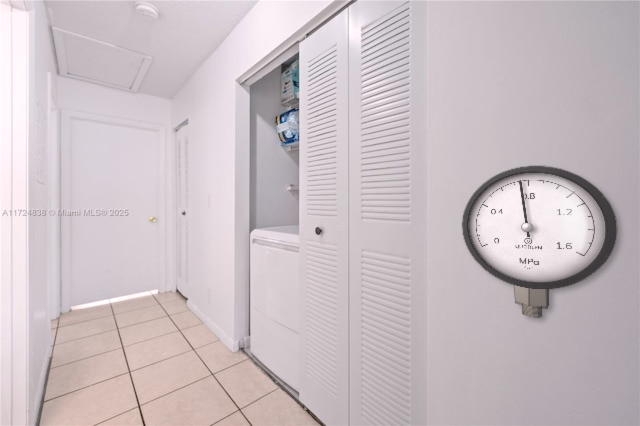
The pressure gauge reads 0.75
